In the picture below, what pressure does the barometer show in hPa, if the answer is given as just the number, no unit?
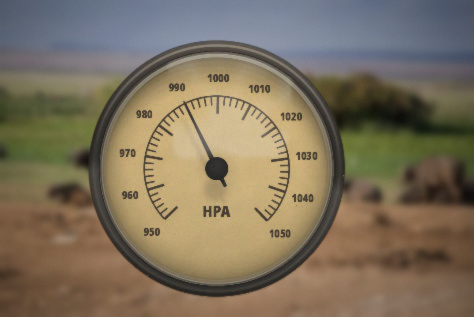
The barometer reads 990
